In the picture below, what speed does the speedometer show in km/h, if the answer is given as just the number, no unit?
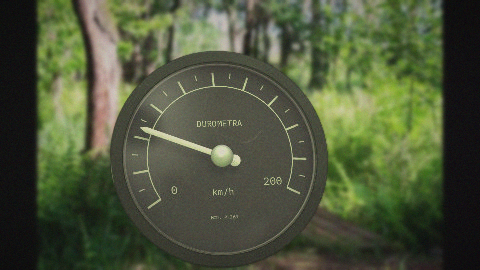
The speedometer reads 45
